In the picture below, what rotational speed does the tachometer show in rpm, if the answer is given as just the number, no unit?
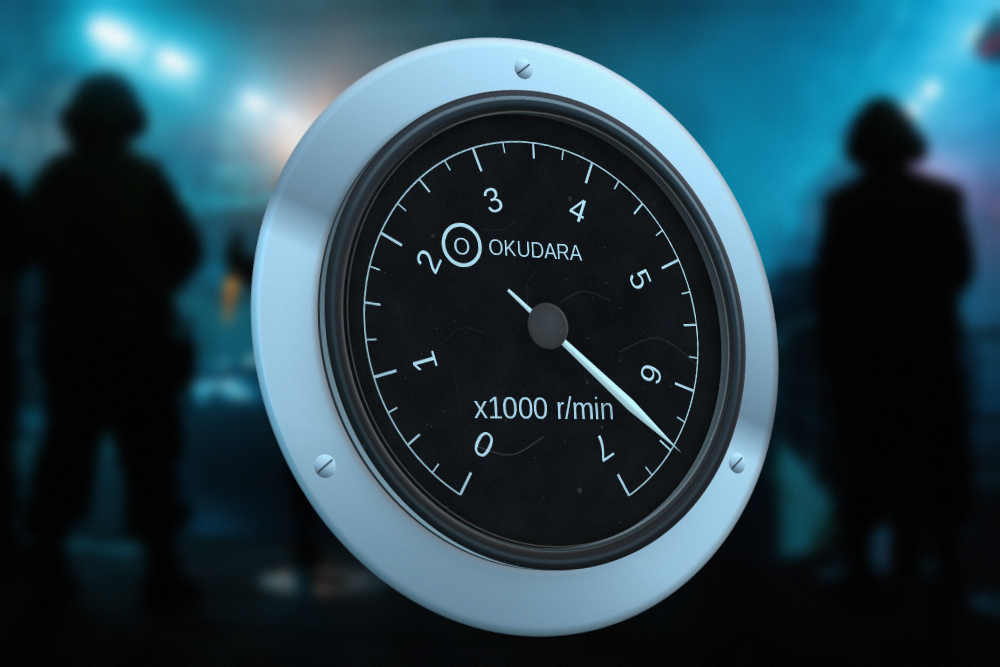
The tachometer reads 6500
